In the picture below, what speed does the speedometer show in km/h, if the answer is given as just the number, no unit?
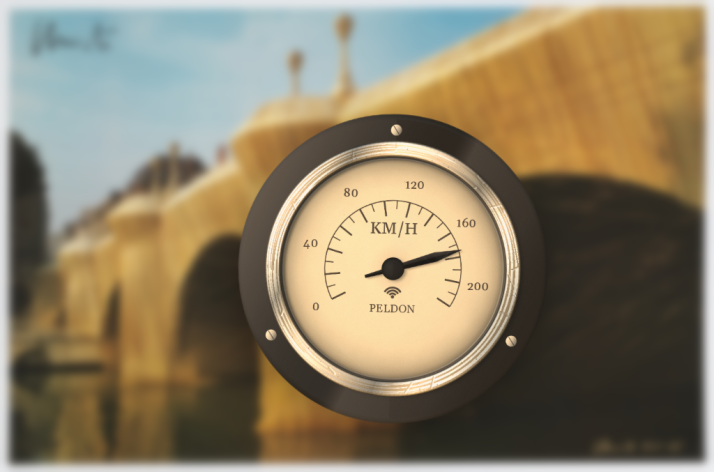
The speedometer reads 175
